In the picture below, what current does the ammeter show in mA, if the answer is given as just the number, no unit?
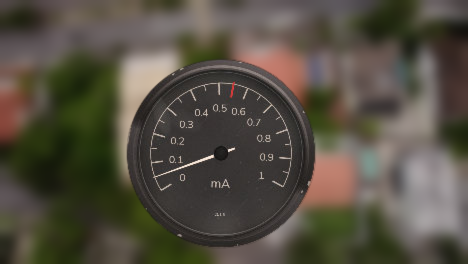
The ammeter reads 0.05
